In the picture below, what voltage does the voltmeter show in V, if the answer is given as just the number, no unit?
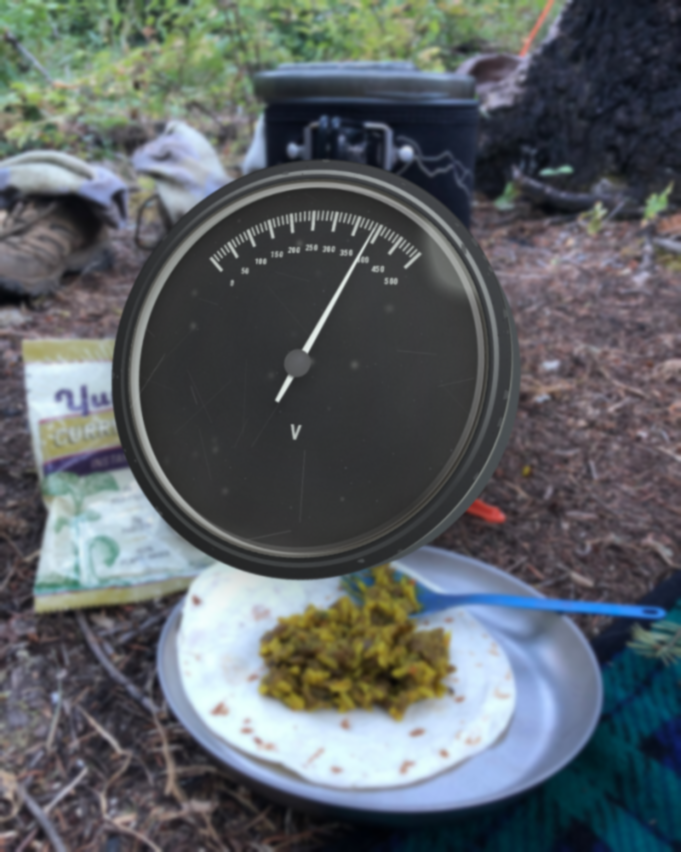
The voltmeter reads 400
